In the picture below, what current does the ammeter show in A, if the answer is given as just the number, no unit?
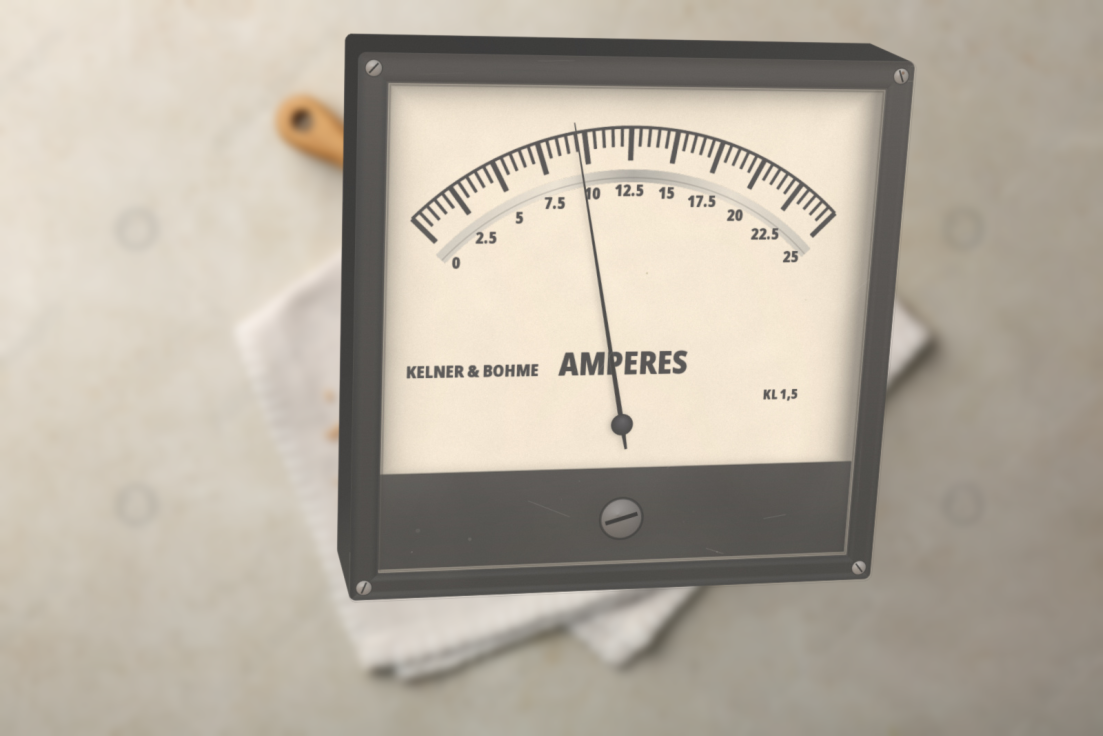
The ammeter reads 9.5
